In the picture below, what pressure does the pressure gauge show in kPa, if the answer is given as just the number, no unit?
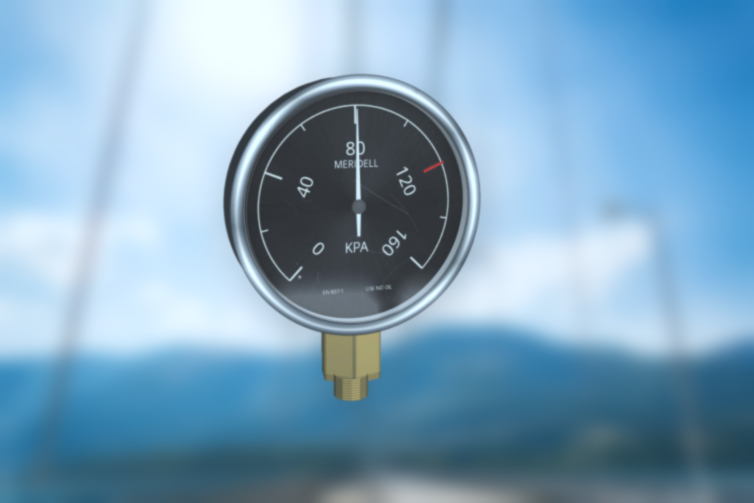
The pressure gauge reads 80
